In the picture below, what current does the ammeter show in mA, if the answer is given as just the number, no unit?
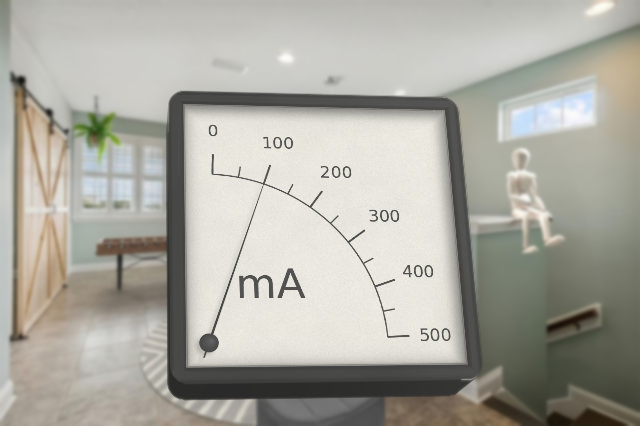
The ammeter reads 100
